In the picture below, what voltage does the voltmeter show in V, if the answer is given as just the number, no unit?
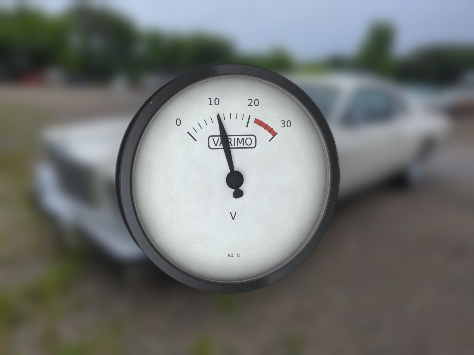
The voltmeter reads 10
